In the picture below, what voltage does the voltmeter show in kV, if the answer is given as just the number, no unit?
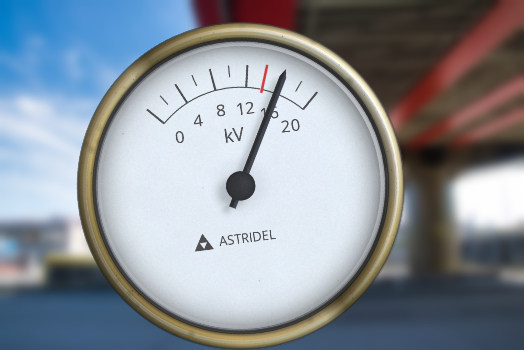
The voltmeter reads 16
